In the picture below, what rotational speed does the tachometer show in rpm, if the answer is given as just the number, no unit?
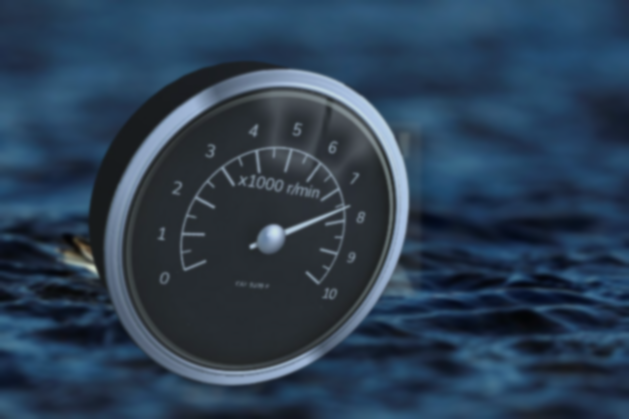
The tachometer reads 7500
